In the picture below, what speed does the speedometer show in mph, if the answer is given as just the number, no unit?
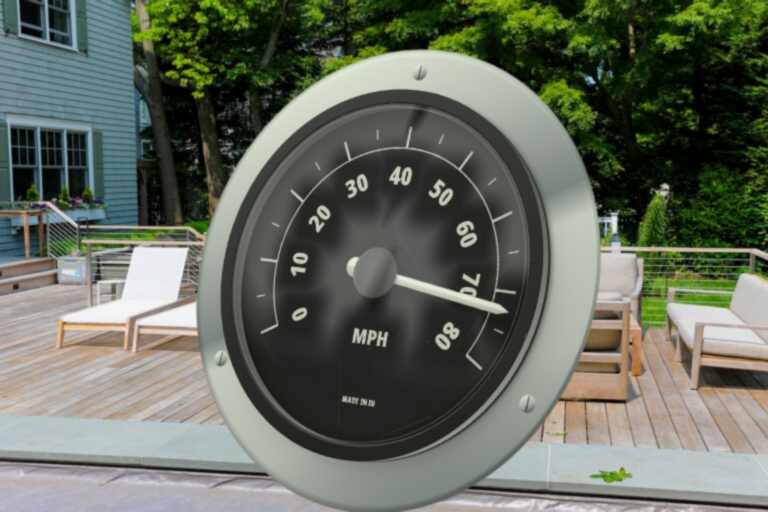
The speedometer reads 72.5
